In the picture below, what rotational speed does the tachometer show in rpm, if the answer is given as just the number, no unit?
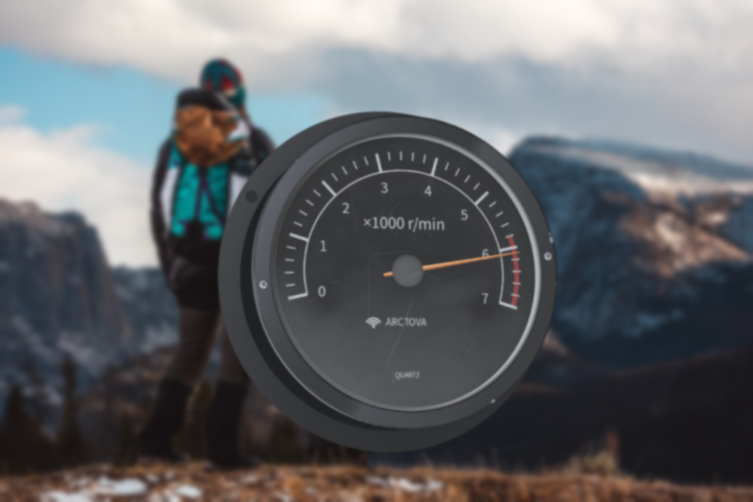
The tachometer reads 6100
